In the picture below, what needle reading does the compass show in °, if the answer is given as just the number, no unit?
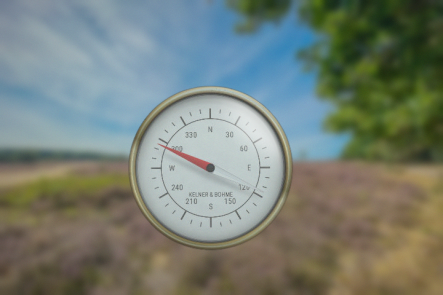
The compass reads 295
